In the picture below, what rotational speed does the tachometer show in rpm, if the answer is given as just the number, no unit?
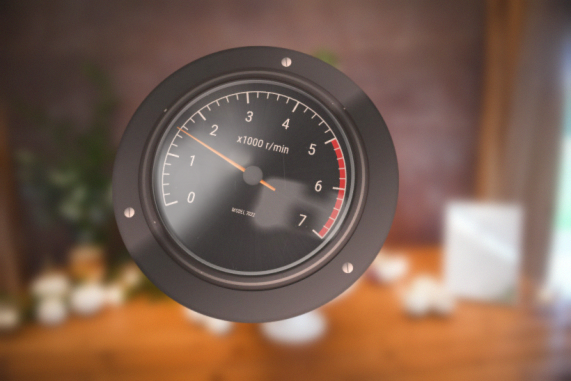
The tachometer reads 1500
